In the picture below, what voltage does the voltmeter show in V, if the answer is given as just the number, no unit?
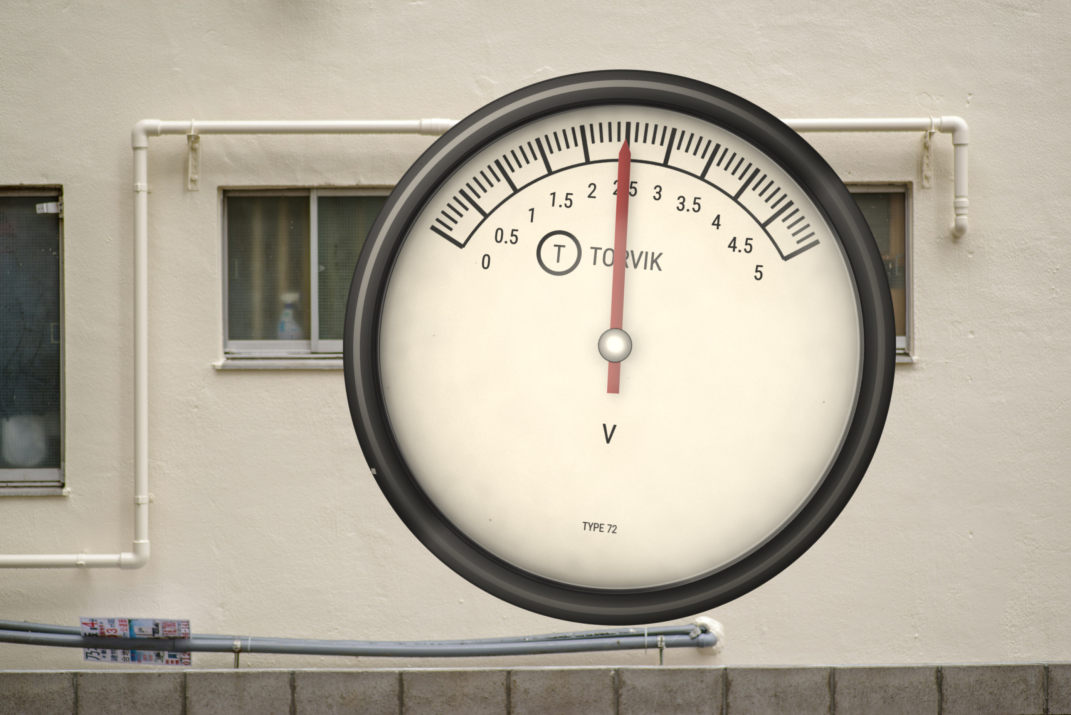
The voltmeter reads 2.5
